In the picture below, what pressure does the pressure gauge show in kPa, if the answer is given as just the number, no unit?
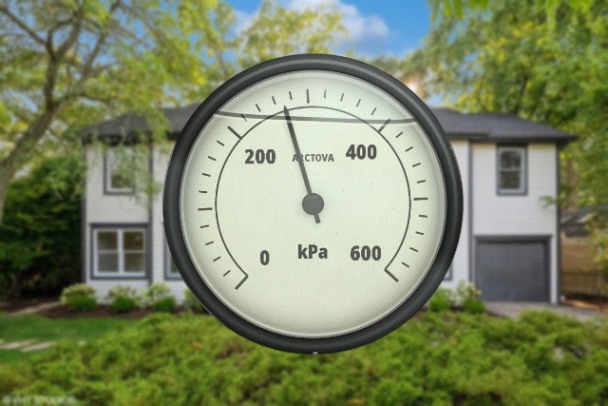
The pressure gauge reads 270
